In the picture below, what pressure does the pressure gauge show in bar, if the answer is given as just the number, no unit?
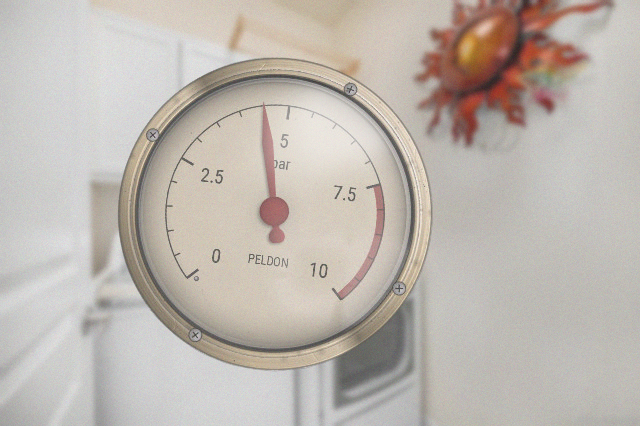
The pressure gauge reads 4.5
